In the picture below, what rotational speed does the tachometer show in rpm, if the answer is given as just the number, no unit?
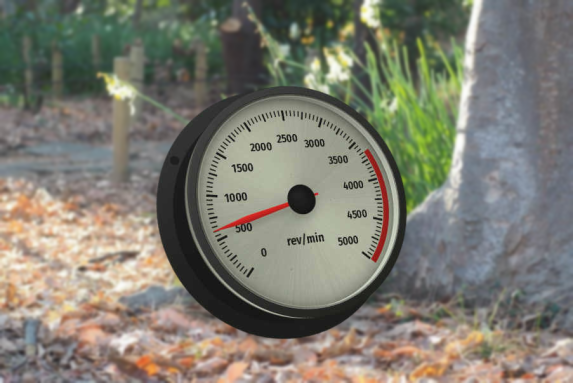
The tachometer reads 600
